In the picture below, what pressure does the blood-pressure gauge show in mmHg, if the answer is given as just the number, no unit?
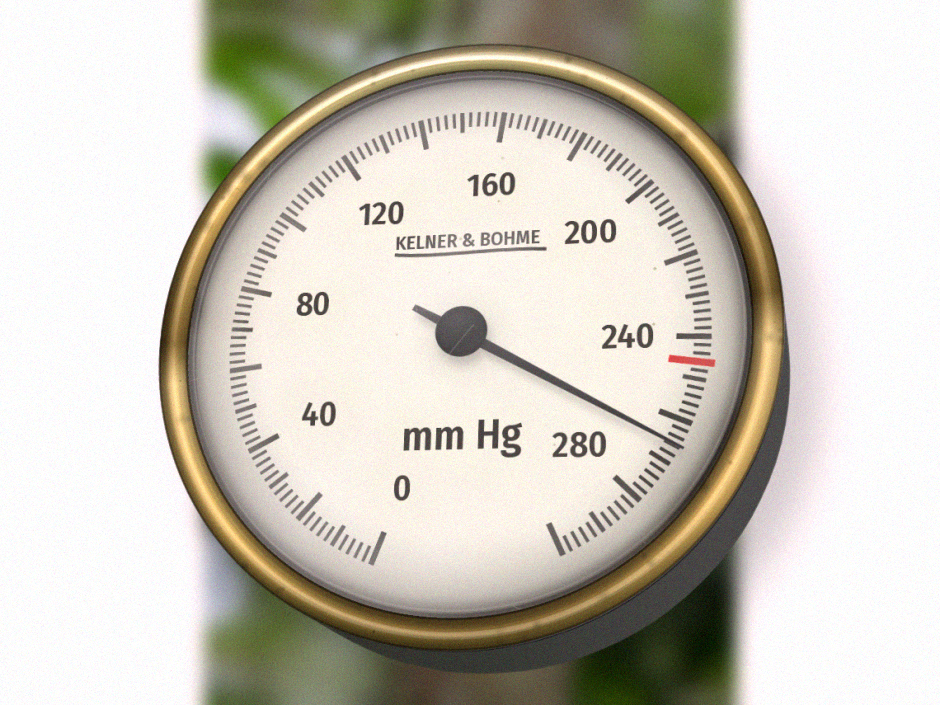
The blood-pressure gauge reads 266
